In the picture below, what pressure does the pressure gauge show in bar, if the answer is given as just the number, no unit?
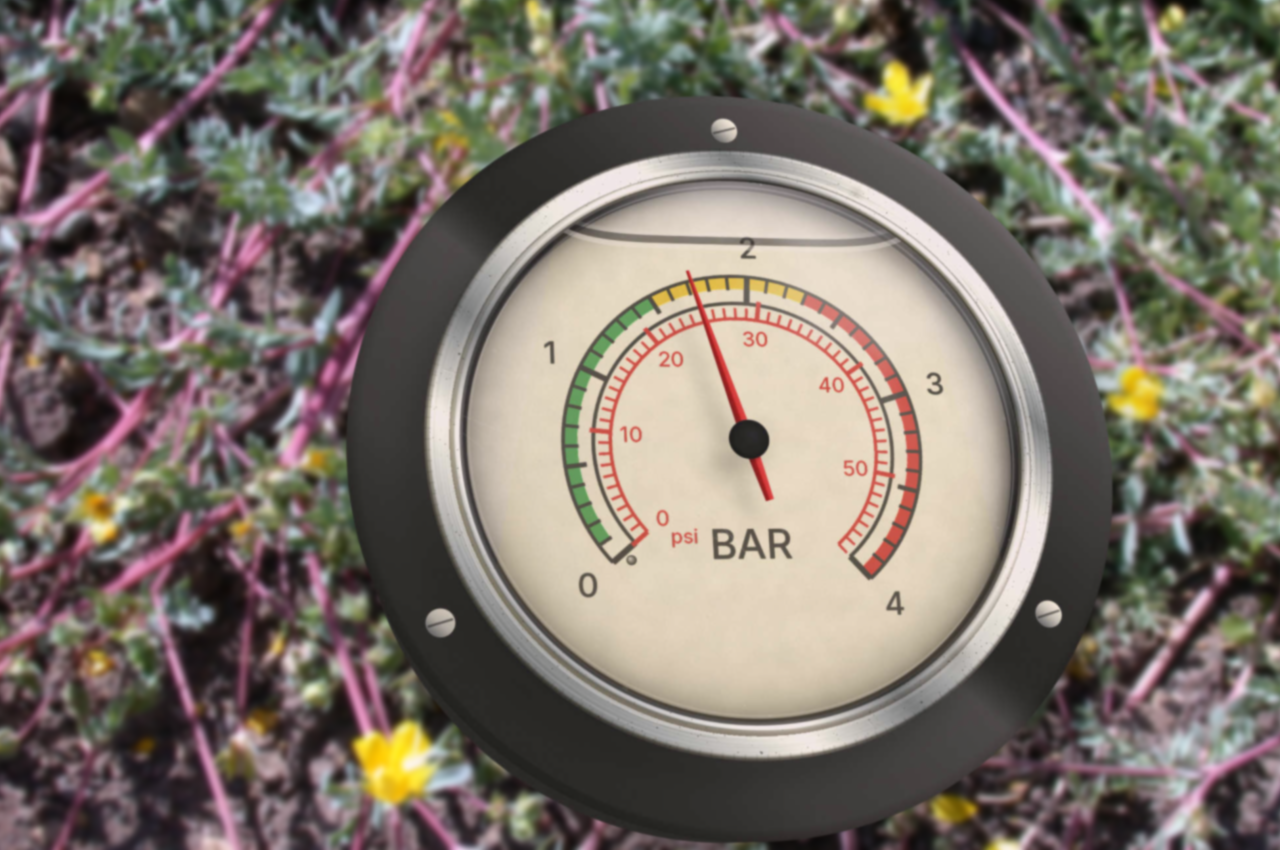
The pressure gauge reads 1.7
